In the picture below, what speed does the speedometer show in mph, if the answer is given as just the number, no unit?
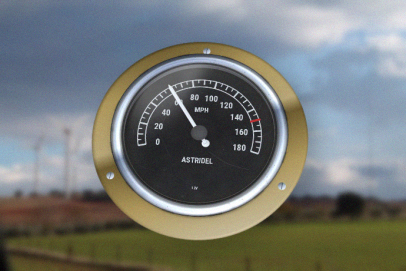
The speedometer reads 60
